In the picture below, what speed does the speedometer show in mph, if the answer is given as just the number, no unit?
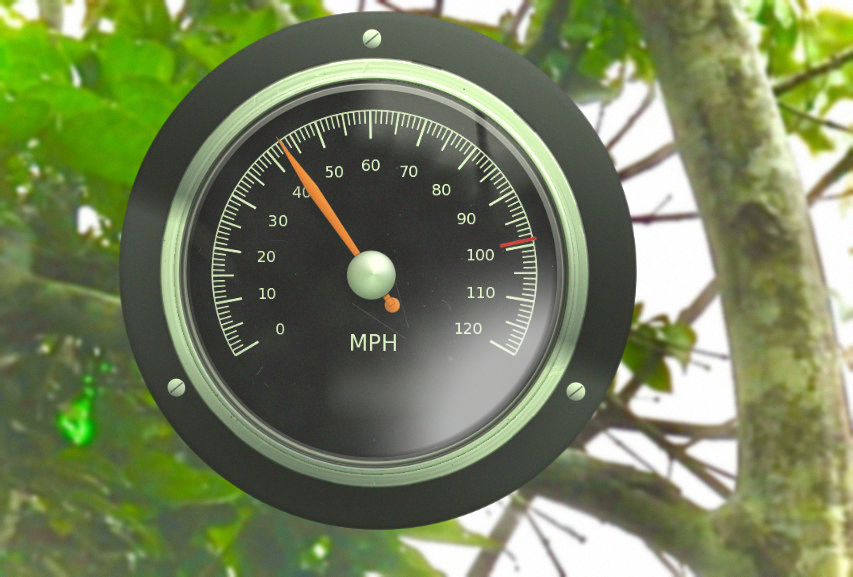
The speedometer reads 43
